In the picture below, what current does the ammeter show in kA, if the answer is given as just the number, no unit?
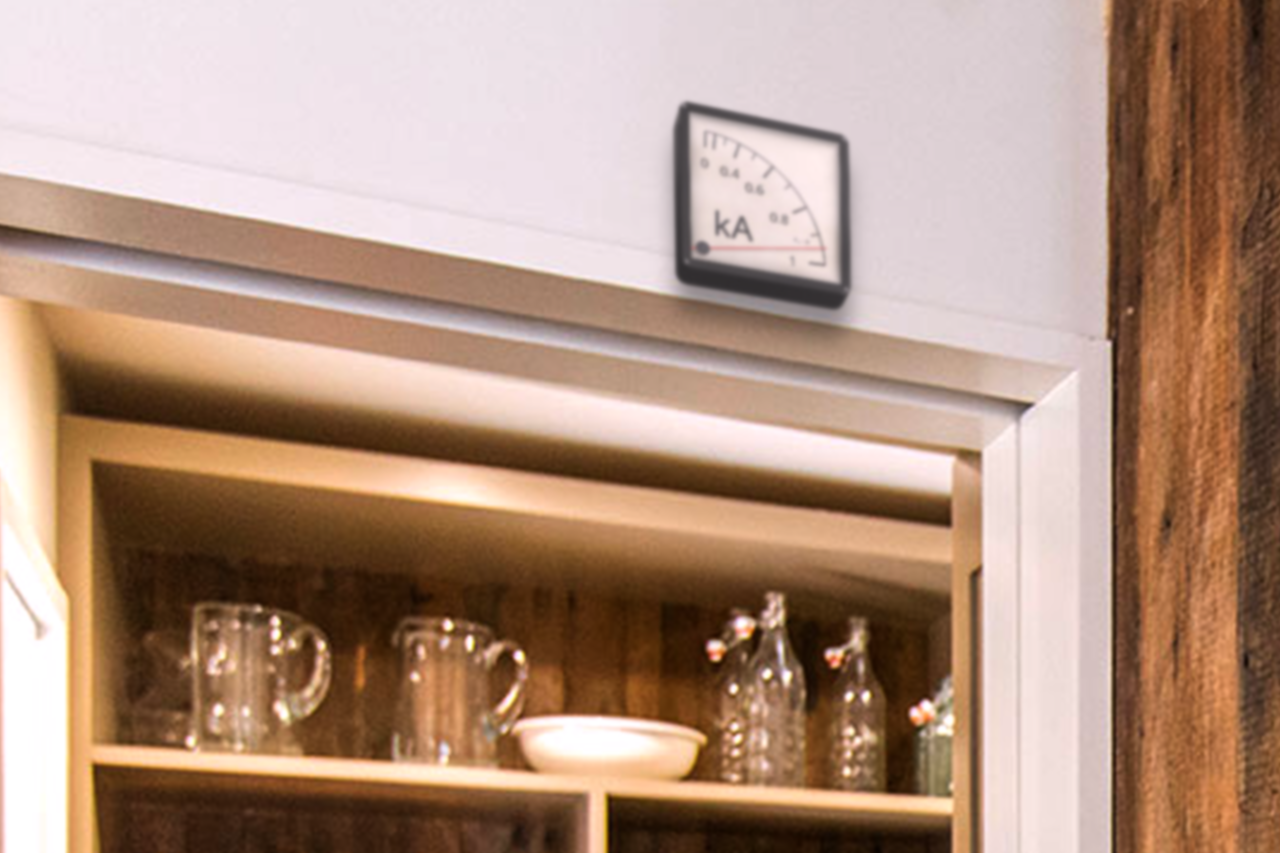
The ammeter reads 0.95
